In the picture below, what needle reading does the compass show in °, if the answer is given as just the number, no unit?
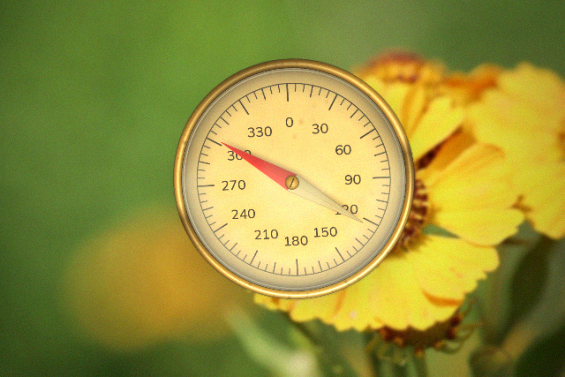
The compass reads 302.5
